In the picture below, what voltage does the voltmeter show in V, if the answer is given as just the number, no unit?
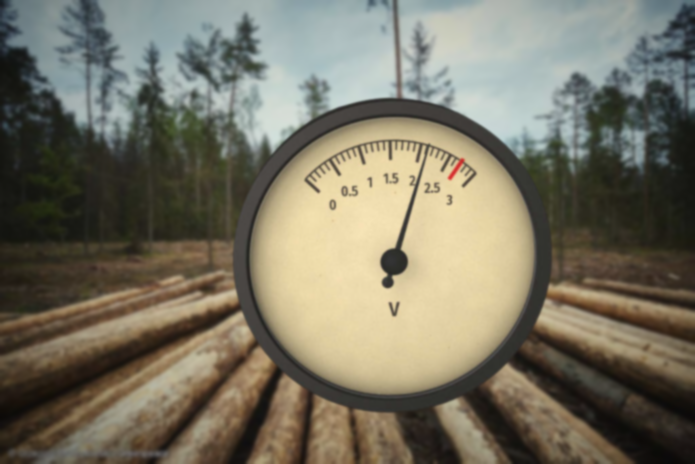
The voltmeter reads 2.1
